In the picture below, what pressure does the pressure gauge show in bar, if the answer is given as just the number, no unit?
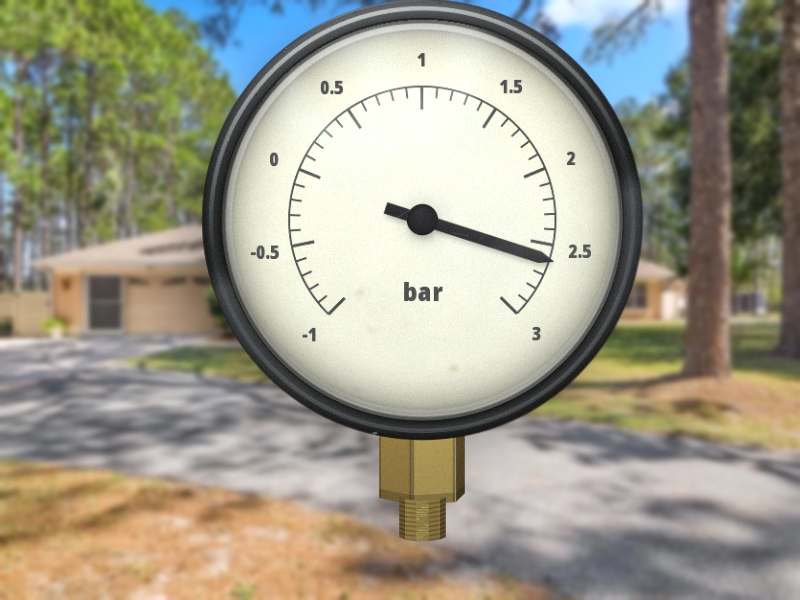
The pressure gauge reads 2.6
